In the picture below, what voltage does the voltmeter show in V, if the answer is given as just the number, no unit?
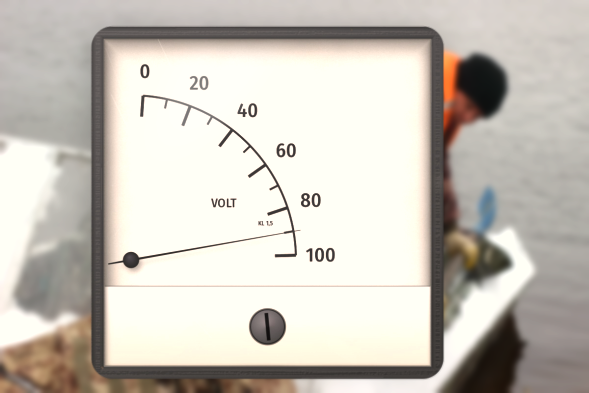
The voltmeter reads 90
